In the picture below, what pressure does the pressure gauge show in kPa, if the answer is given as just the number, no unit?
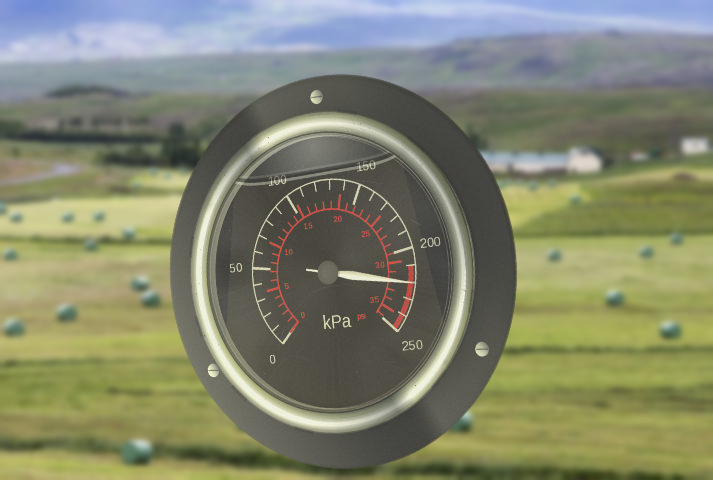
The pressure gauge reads 220
